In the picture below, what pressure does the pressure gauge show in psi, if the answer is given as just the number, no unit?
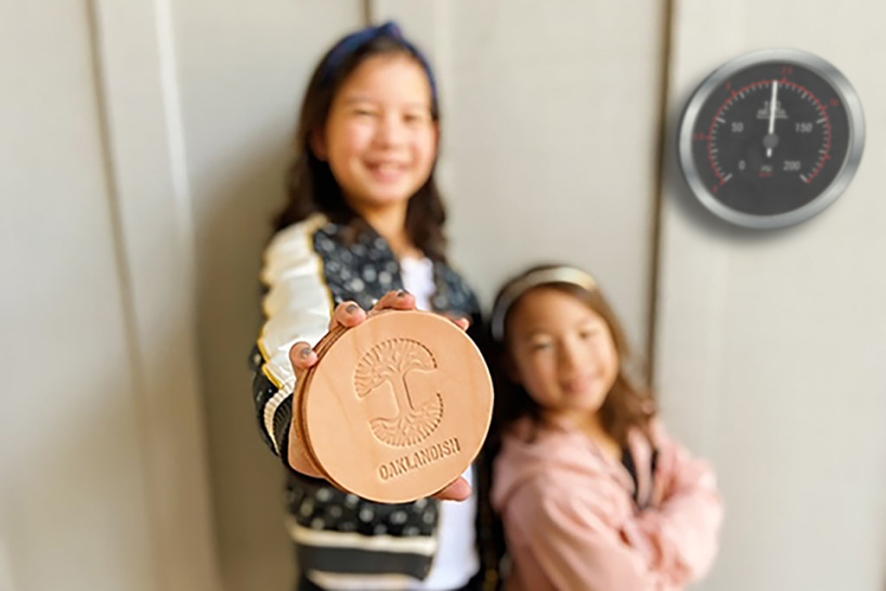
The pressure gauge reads 100
